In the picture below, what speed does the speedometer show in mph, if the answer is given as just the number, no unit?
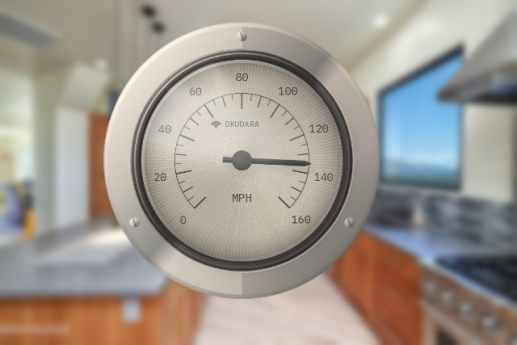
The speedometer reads 135
